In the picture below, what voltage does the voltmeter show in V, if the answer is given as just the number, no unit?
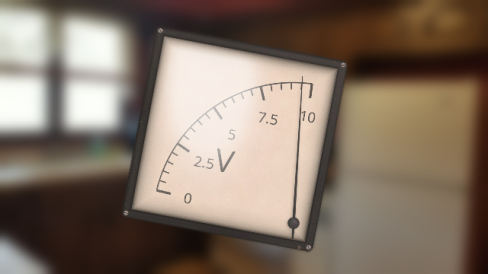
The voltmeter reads 9.5
